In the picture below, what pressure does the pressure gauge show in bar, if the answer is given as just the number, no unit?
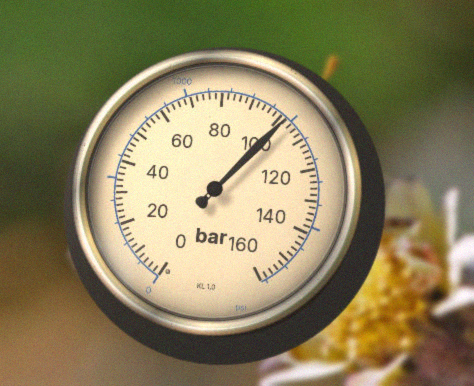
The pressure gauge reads 102
